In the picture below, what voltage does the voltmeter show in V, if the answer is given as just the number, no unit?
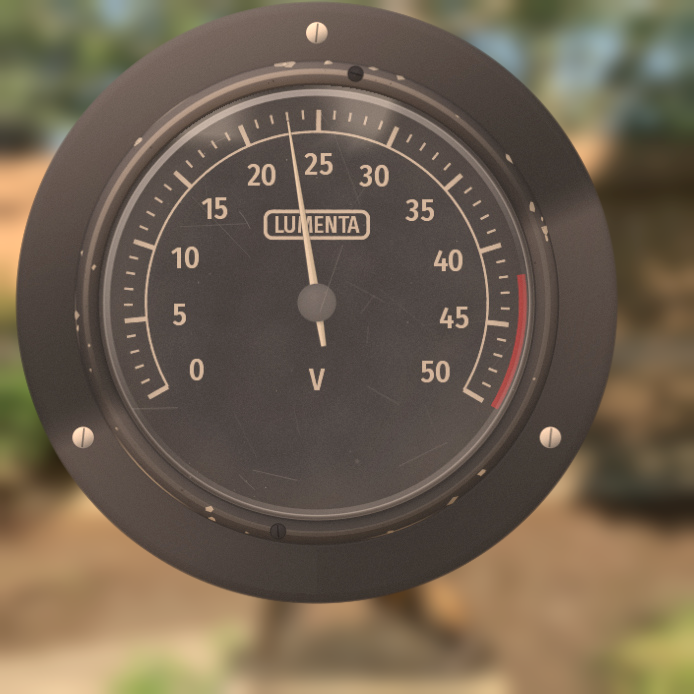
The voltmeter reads 23
